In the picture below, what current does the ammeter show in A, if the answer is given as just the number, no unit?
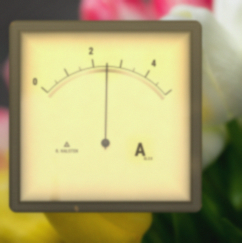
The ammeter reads 2.5
